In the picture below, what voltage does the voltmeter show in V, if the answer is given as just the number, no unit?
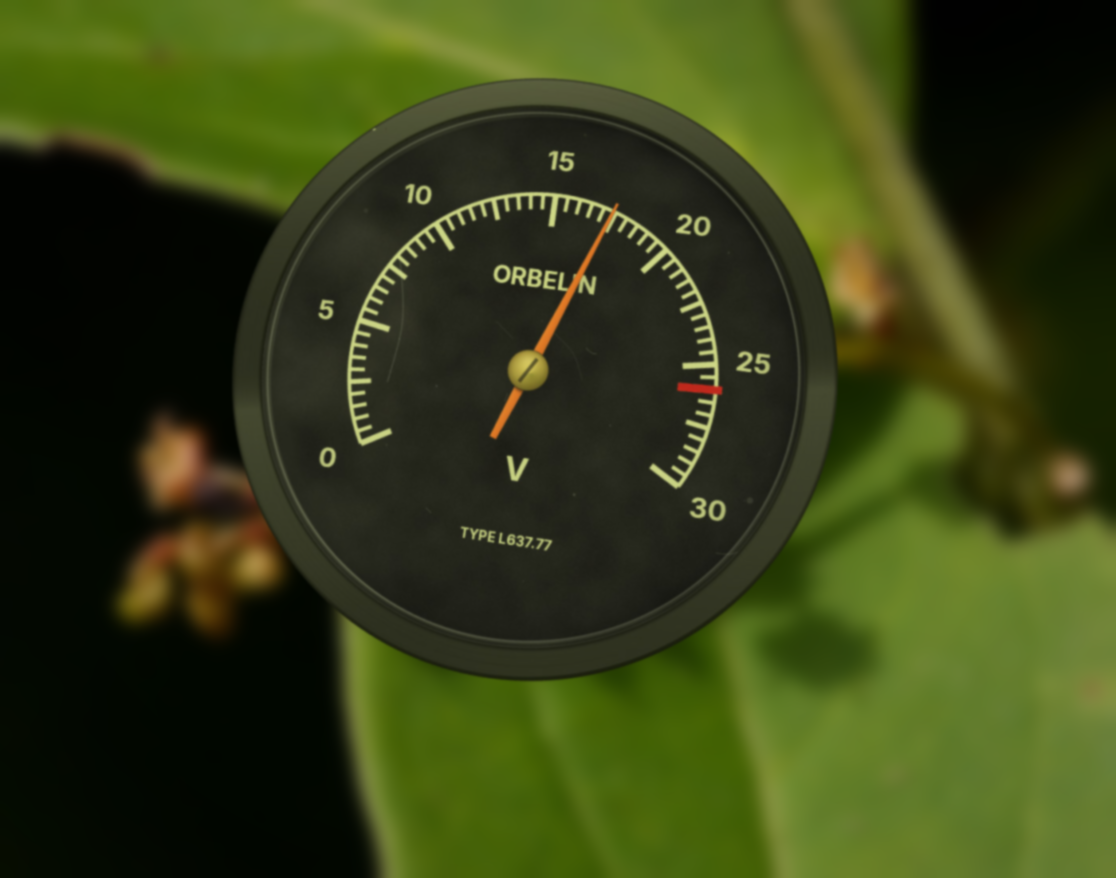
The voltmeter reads 17.5
